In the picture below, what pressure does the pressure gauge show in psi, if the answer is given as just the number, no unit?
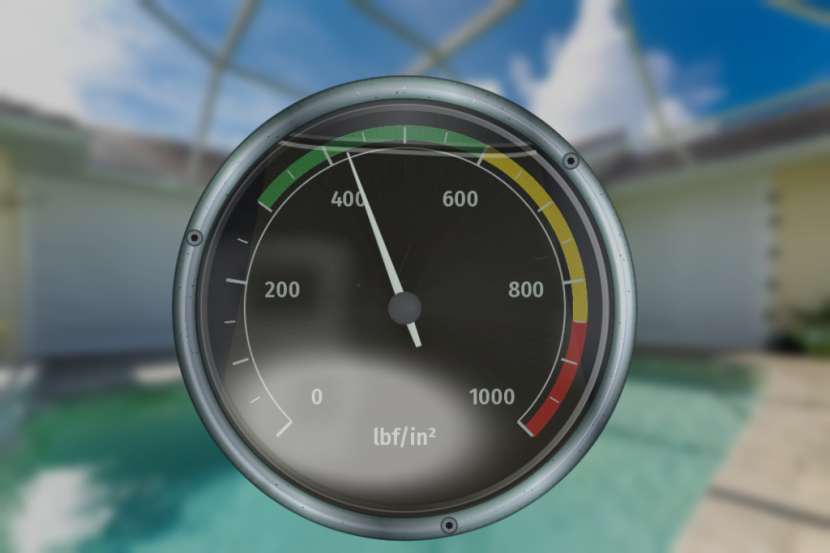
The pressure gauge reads 425
